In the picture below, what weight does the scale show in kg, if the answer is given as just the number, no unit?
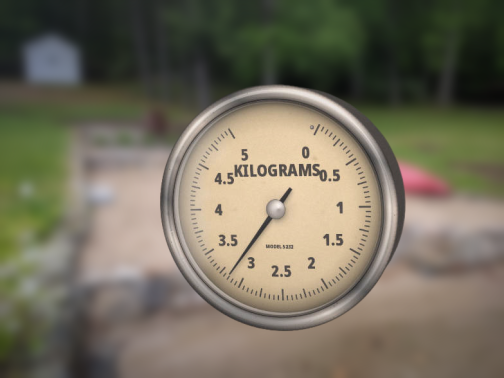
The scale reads 3.15
